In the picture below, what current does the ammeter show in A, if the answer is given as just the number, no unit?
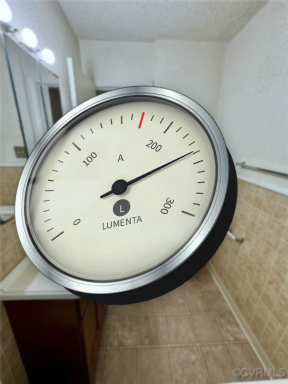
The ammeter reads 240
